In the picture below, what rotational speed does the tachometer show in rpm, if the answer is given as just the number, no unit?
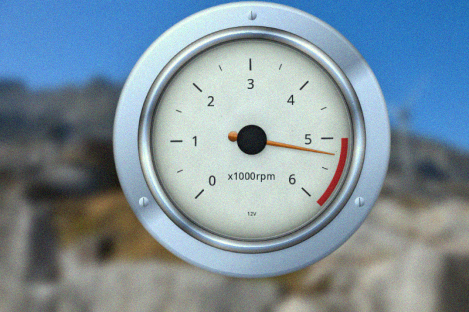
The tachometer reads 5250
